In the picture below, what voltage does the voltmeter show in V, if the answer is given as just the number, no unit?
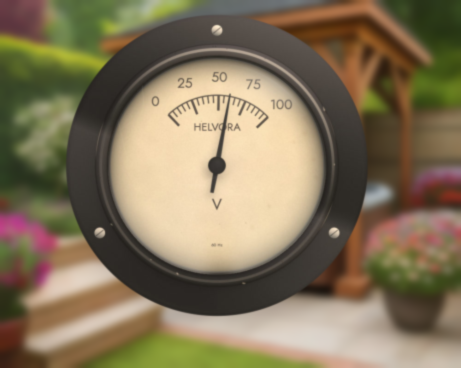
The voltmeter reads 60
